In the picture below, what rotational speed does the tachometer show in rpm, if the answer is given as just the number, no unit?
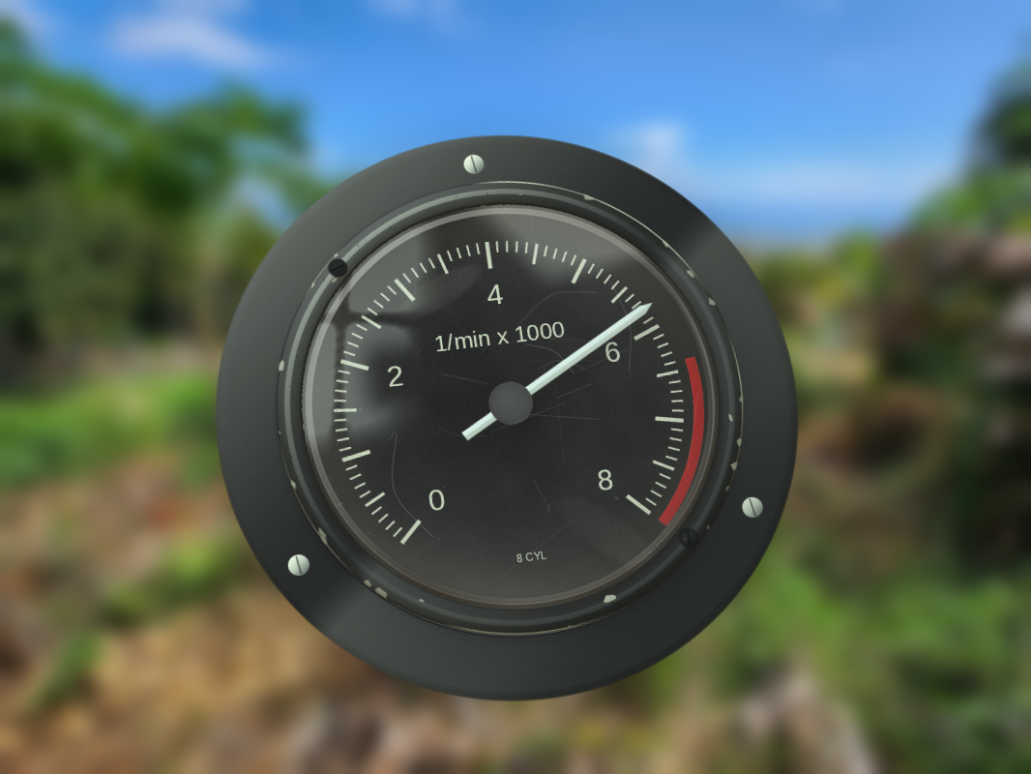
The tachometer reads 5800
